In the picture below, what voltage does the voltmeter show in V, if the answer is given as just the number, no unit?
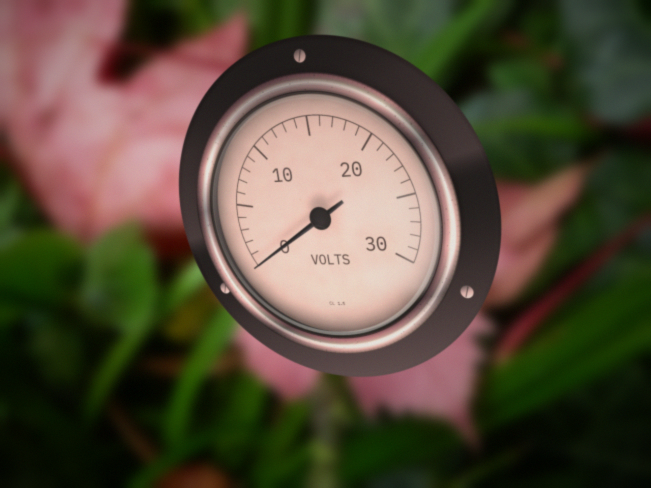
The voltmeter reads 0
